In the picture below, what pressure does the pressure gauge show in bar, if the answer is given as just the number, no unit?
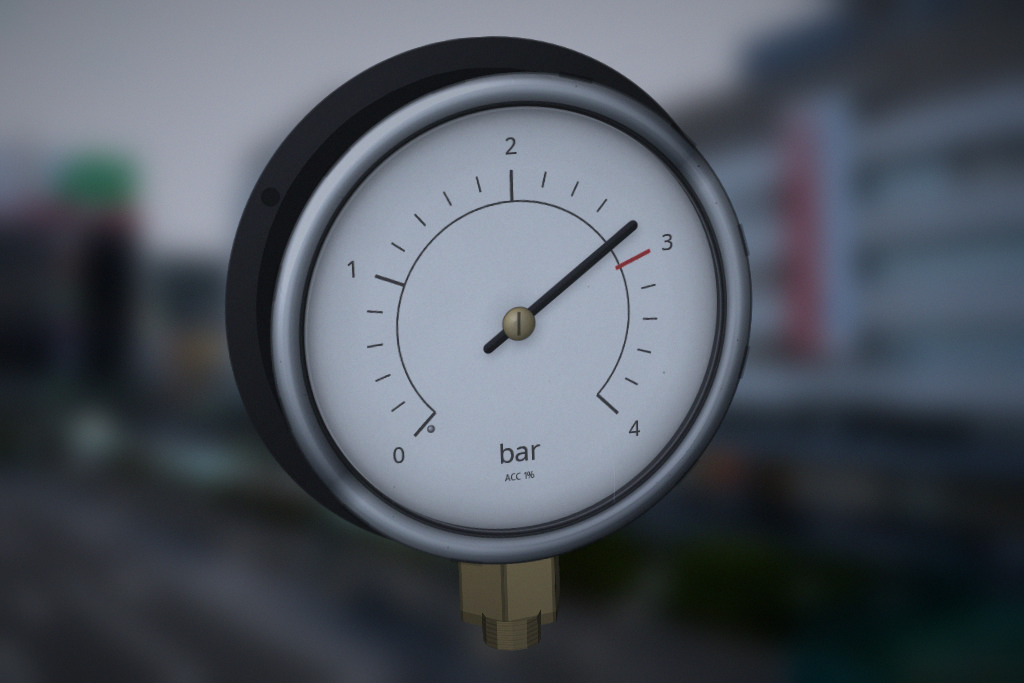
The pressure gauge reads 2.8
